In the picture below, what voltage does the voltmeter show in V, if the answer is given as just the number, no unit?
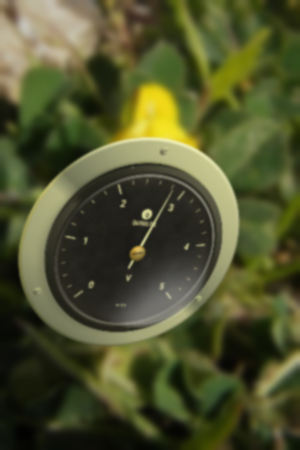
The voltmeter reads 2.8
